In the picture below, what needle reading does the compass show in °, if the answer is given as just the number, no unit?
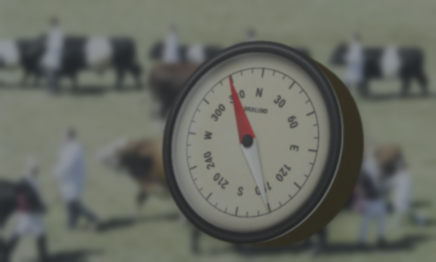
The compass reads 330
